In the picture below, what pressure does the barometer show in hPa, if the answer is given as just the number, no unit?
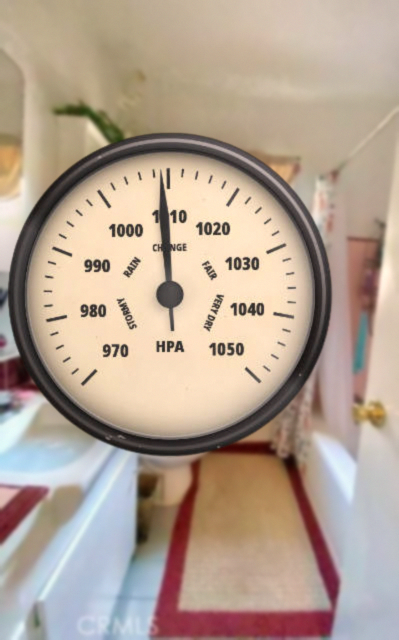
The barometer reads 1009
